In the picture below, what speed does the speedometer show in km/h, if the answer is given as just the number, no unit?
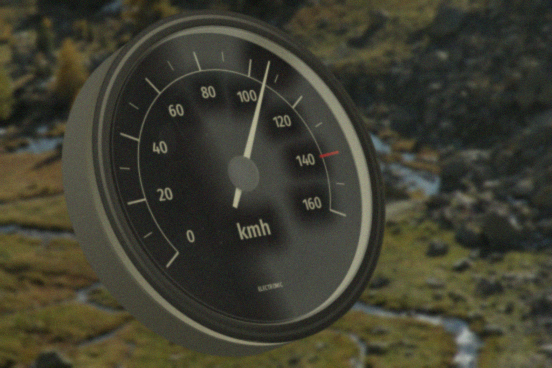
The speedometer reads 105
